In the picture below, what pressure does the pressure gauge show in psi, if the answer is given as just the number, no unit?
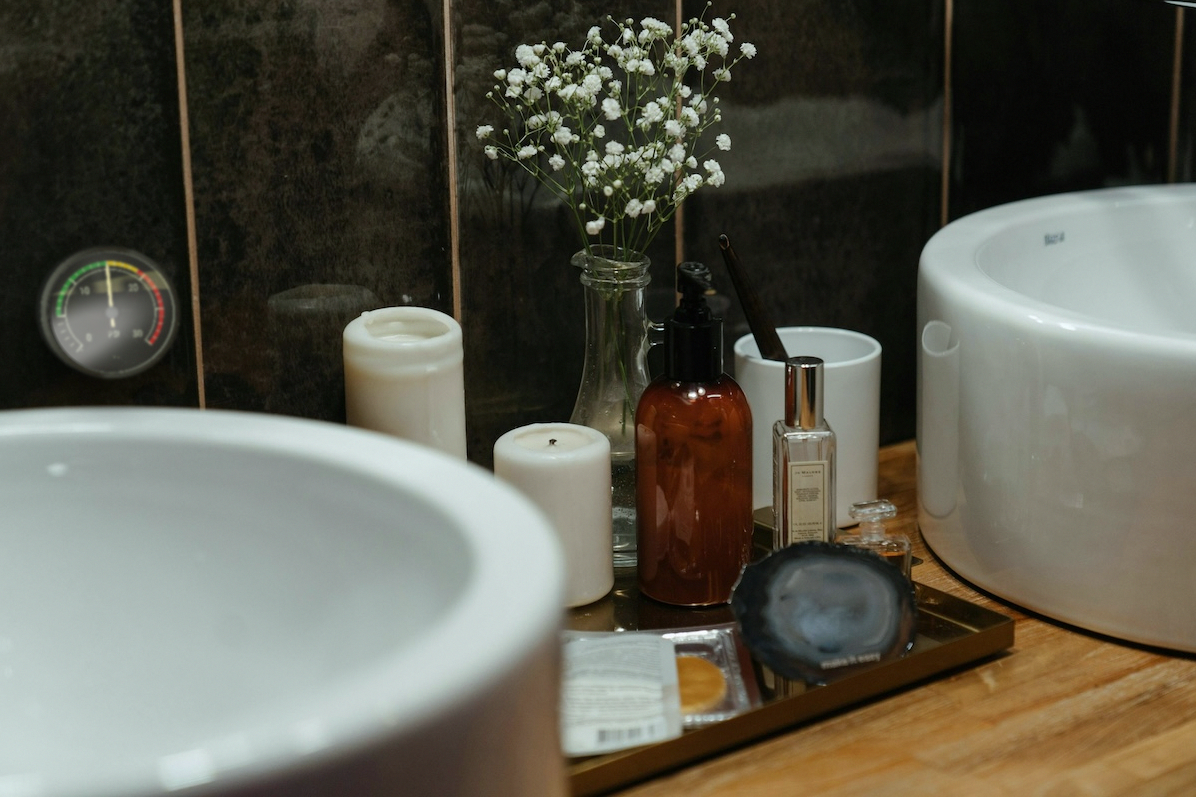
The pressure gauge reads 15
